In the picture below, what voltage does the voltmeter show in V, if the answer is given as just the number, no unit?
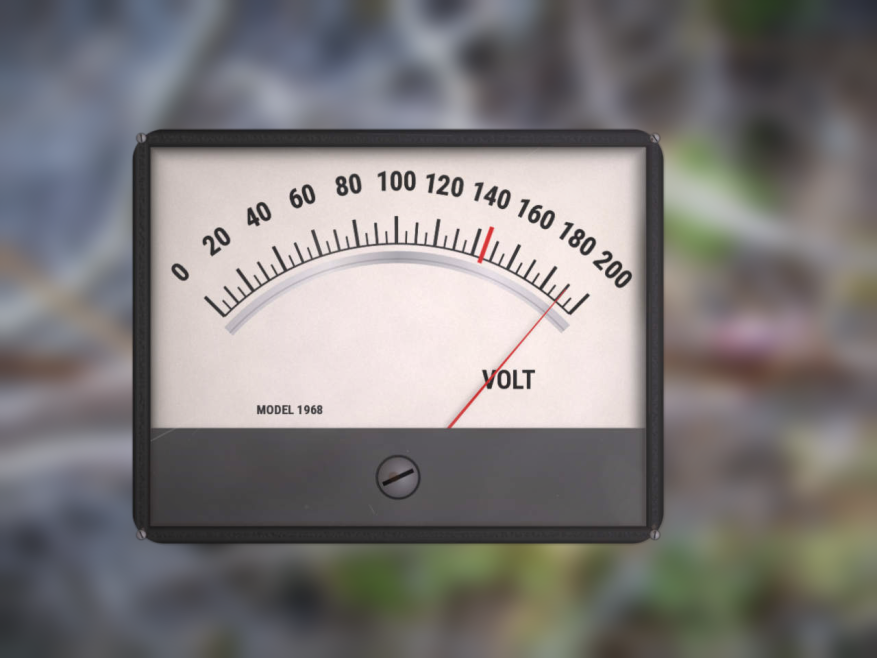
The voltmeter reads 190
